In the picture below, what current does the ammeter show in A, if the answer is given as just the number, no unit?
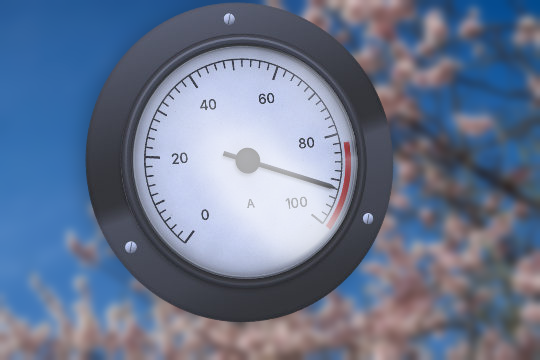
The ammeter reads 92
